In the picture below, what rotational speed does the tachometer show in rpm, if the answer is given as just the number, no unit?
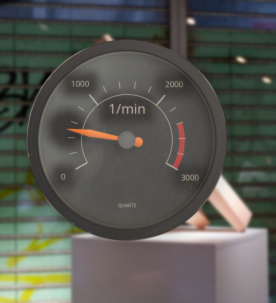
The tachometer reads 500
